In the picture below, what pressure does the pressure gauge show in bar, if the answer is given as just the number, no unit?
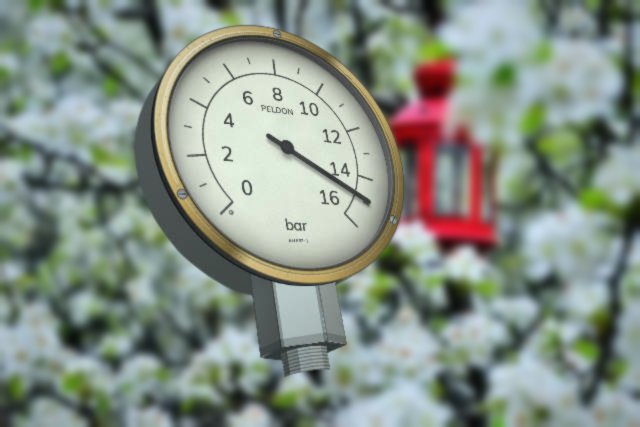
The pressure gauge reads 15
